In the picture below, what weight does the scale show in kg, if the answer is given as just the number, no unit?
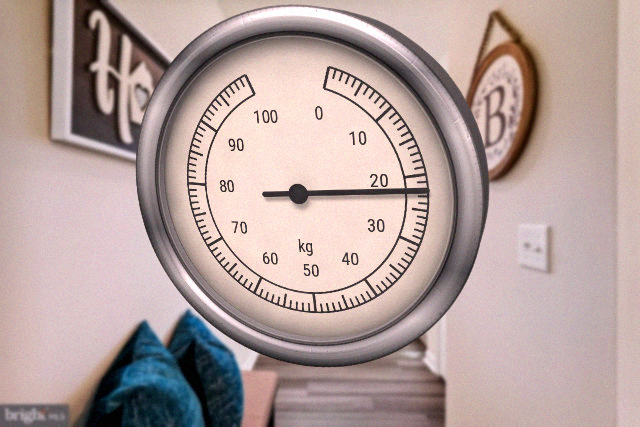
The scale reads 22
